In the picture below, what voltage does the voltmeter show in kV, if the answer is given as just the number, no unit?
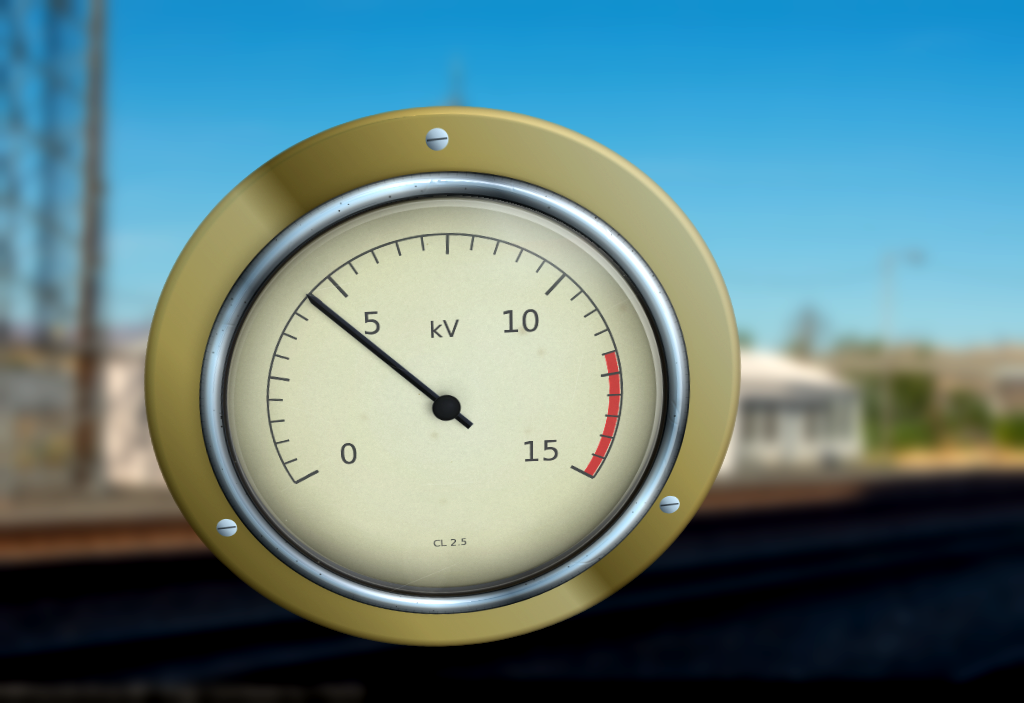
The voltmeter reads 4.5
